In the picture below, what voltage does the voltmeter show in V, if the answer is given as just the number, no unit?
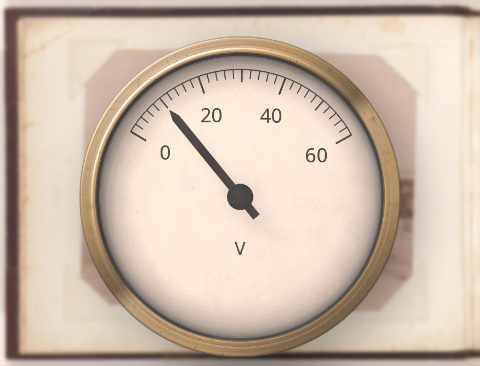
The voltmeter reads 10
